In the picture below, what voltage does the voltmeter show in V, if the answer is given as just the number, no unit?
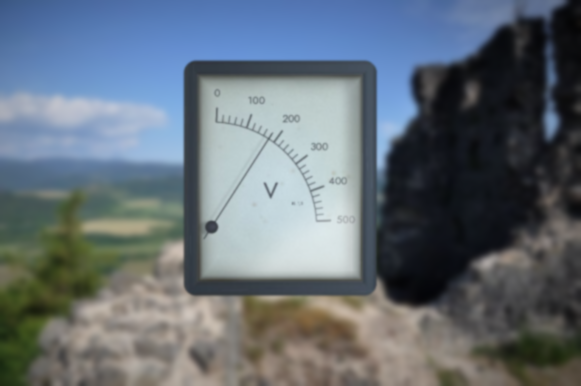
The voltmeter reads 180
